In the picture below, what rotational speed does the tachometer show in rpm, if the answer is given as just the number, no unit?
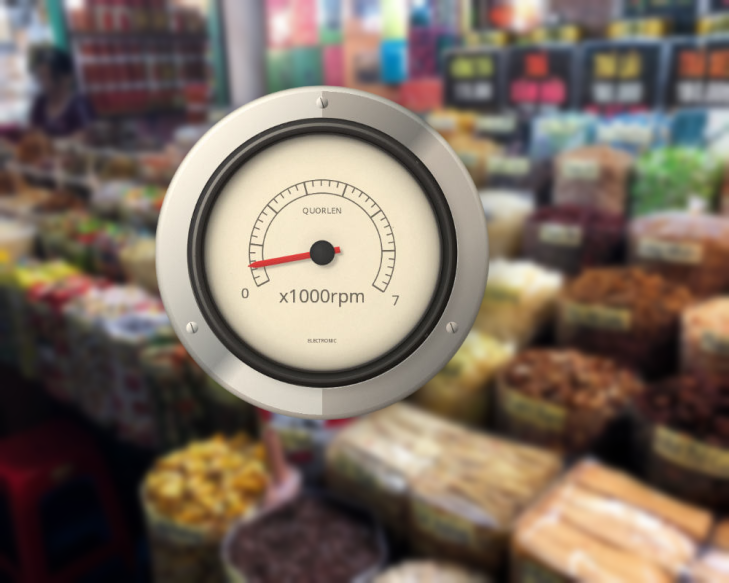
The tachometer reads 500
